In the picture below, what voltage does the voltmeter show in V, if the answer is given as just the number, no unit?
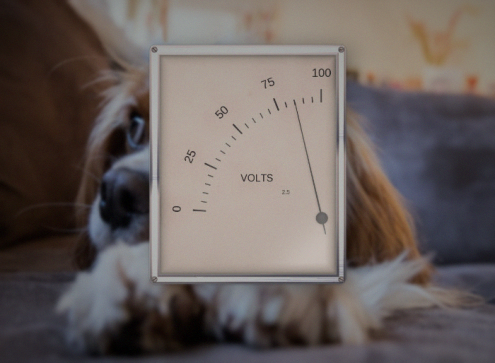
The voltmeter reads 85
